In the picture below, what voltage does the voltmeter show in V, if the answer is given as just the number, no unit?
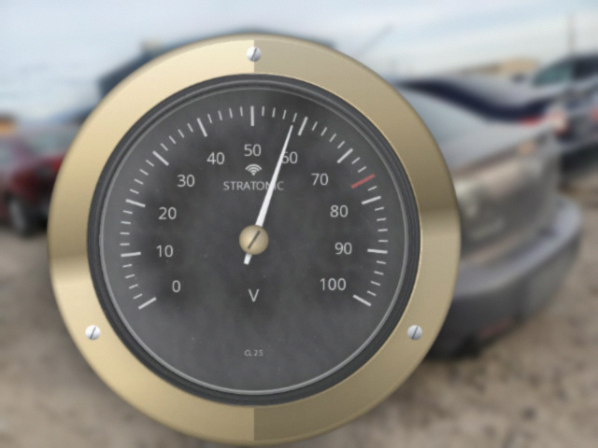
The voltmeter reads 58
